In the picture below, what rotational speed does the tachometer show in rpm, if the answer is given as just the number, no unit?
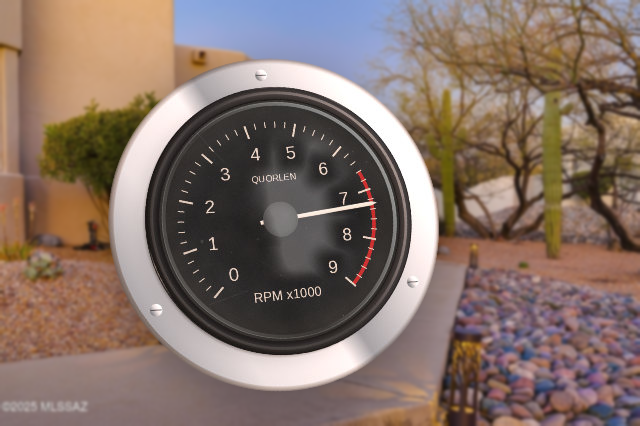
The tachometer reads 7300
